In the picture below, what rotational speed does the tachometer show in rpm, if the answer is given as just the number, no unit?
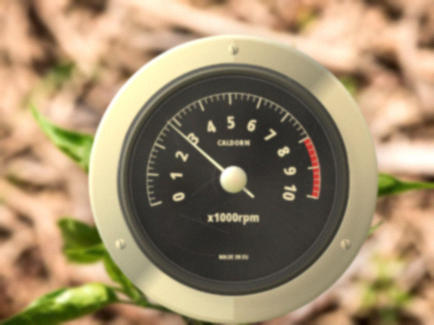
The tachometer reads 2800
